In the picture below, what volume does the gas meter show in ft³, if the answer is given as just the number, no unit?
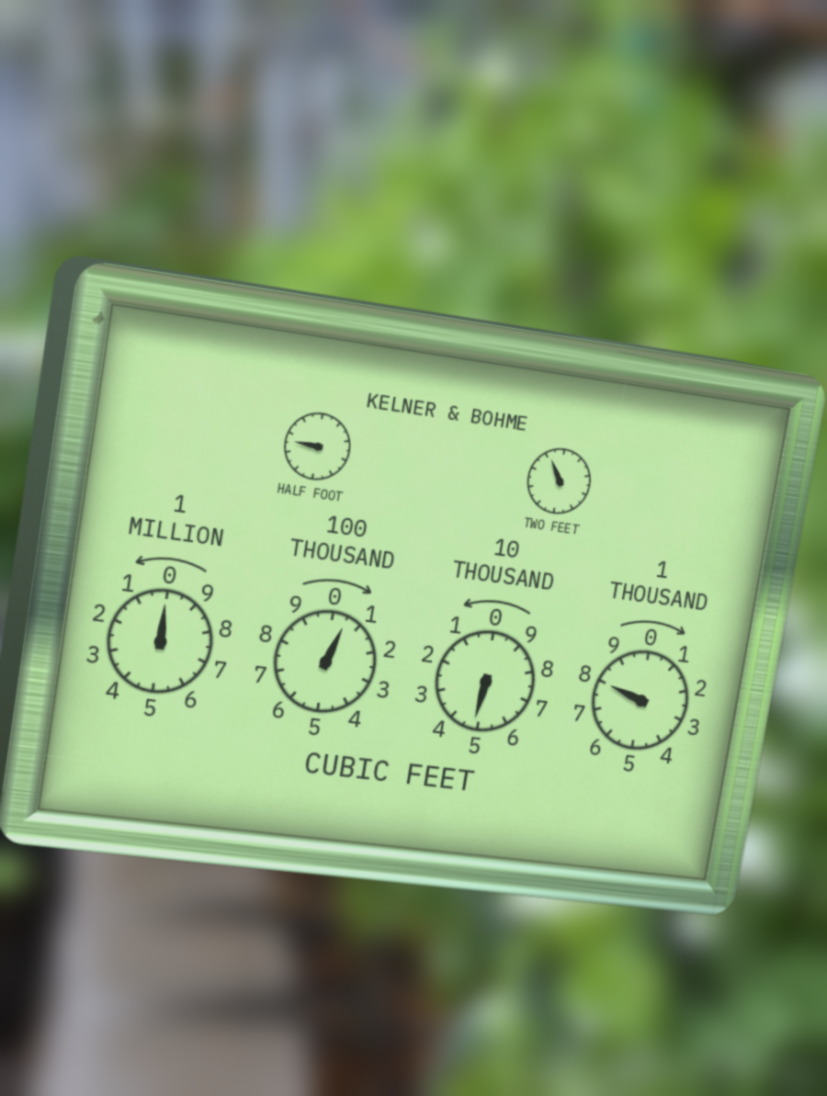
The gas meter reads 4800
